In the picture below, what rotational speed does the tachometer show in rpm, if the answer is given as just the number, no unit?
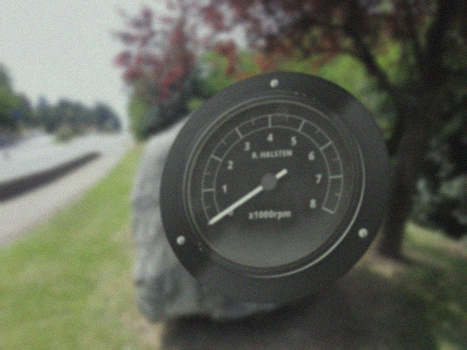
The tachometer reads 0
